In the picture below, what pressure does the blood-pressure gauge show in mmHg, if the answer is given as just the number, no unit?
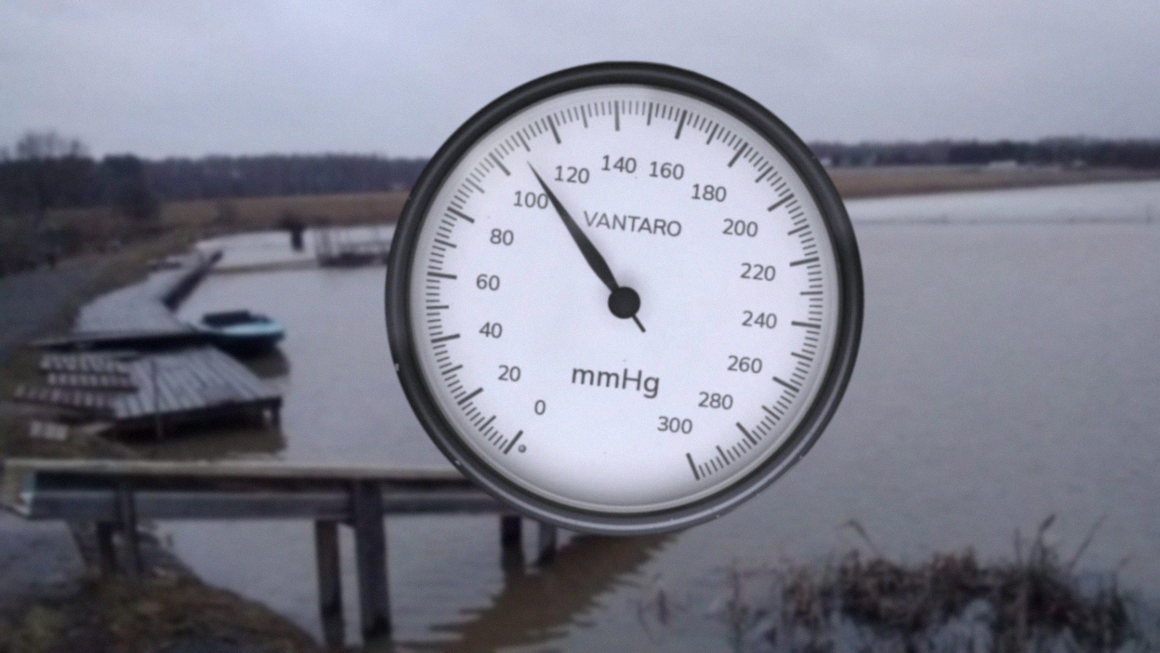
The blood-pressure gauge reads 108
